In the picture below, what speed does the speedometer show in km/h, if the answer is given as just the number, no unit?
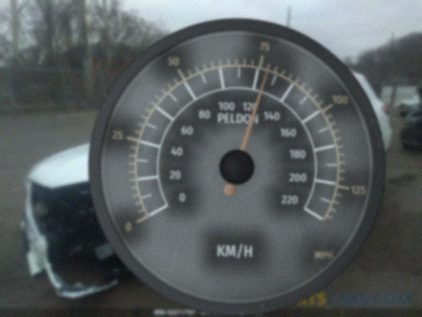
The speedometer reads 125
